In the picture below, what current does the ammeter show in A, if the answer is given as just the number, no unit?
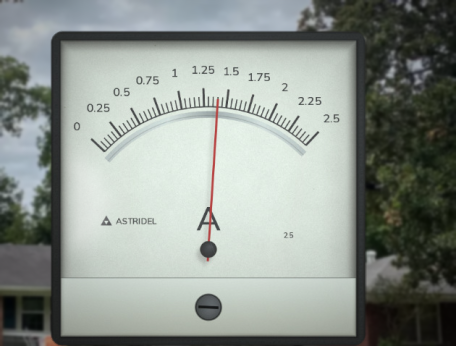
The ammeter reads 1.4
